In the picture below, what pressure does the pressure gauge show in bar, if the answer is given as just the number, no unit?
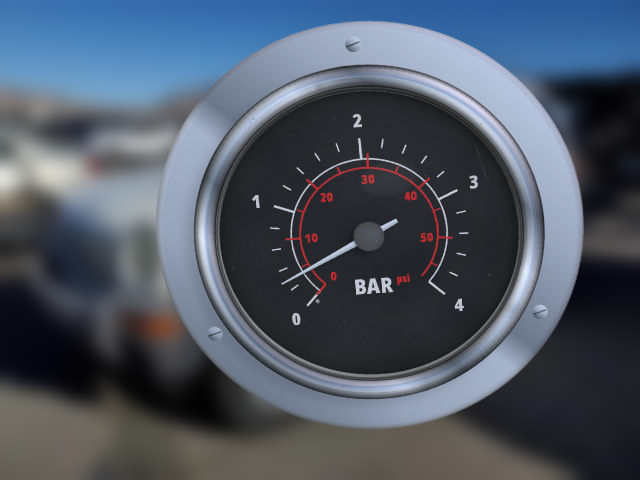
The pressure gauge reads 0.3
